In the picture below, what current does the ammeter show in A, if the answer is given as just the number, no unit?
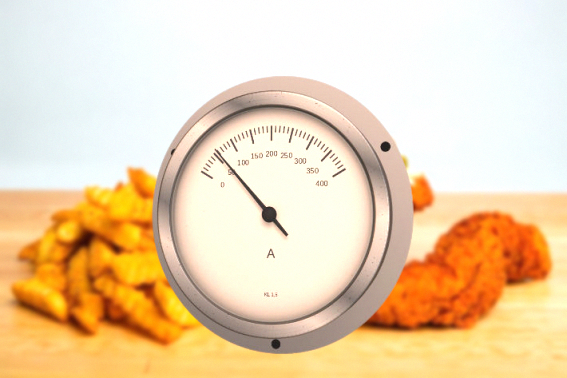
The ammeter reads 60
